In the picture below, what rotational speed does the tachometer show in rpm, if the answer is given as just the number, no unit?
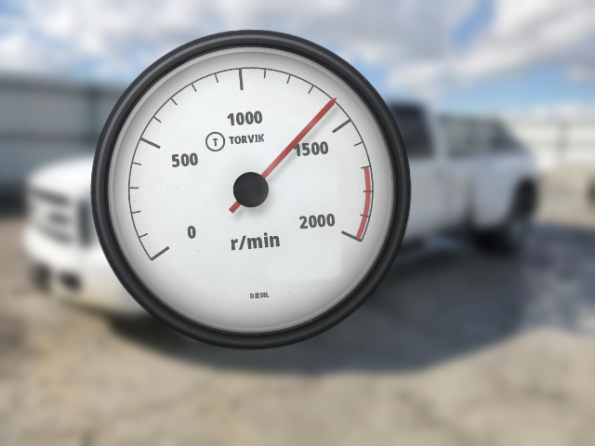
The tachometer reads 1400
